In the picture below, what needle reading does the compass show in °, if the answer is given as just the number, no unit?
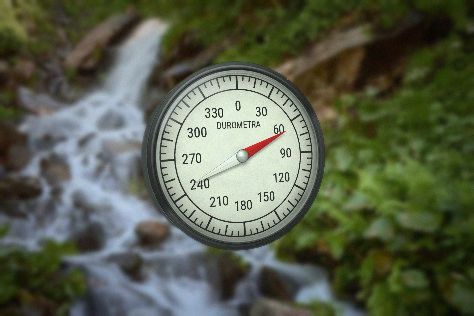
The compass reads 65
